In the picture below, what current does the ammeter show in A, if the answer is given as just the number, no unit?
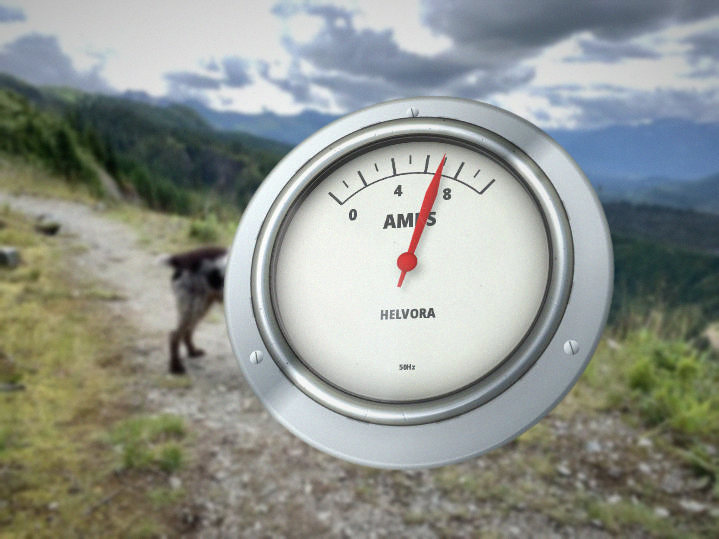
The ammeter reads 7
